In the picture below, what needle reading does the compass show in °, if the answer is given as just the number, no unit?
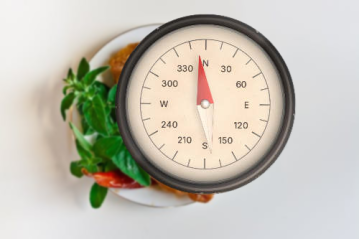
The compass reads 352.5
